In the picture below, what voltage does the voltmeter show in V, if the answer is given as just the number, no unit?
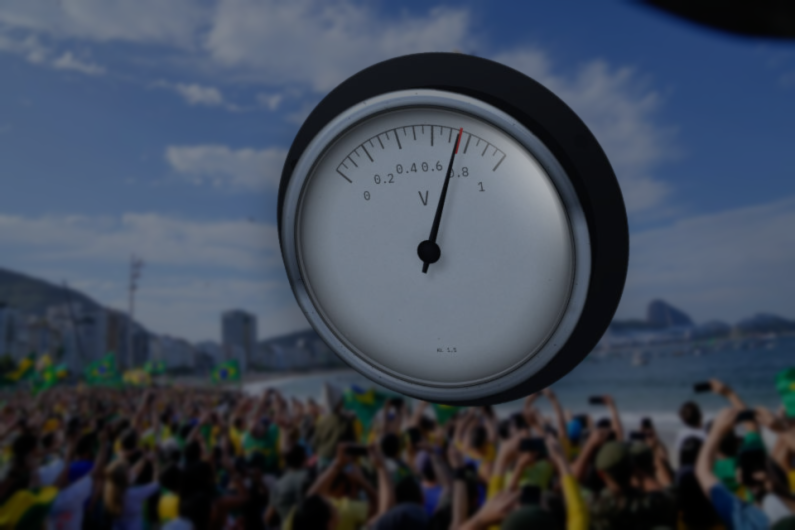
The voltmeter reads 0.75
